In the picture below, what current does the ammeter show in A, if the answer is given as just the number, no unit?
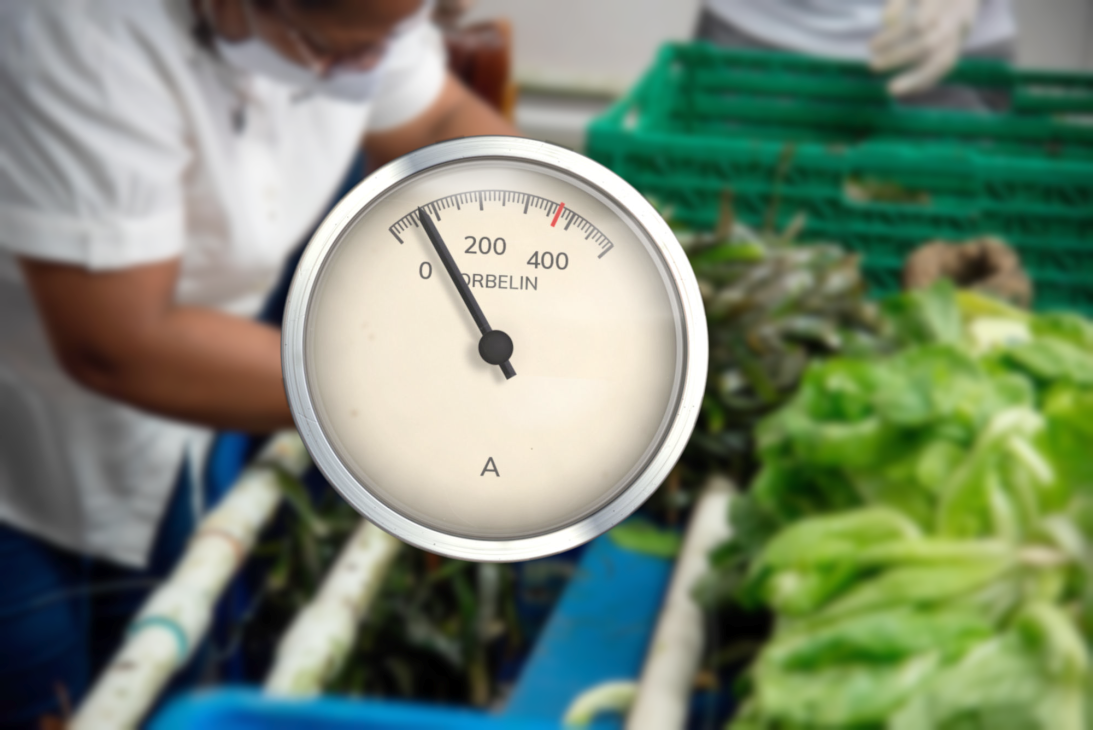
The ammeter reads 70
